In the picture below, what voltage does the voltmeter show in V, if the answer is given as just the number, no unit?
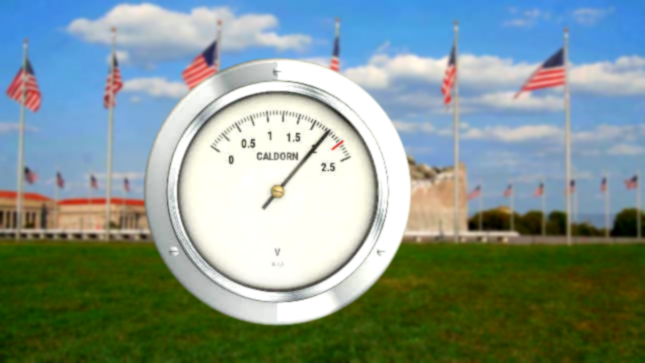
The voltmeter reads 2
